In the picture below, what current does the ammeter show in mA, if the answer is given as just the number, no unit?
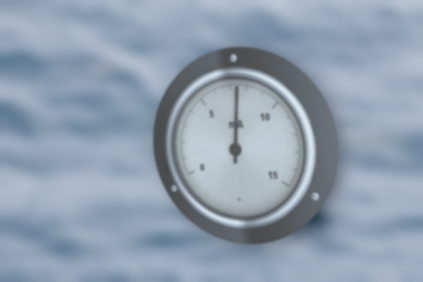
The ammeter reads 7.5
